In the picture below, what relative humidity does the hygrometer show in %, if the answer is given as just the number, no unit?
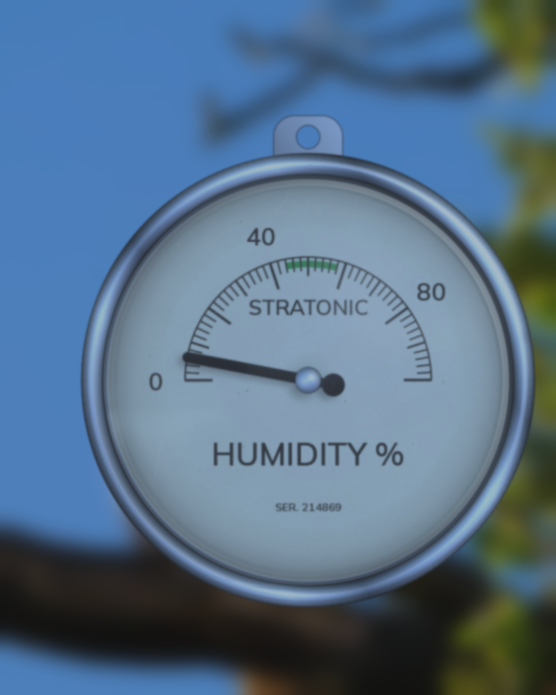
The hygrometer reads 6
